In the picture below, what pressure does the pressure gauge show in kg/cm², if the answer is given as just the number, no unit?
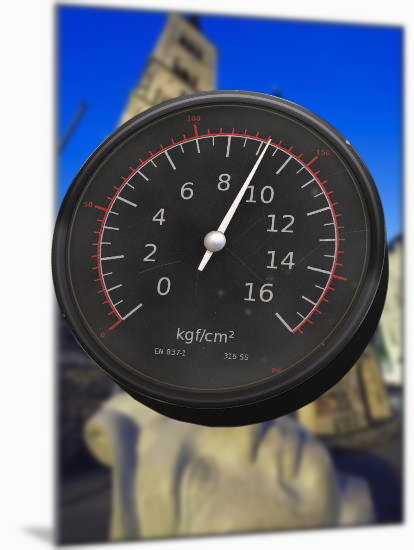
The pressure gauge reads 9.25
